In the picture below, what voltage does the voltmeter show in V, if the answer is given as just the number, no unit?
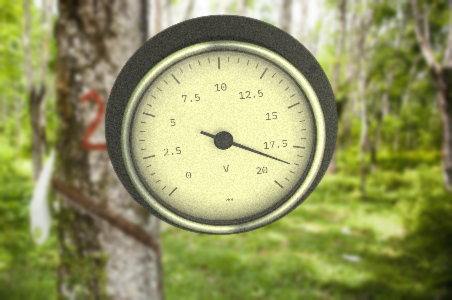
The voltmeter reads 18.5
